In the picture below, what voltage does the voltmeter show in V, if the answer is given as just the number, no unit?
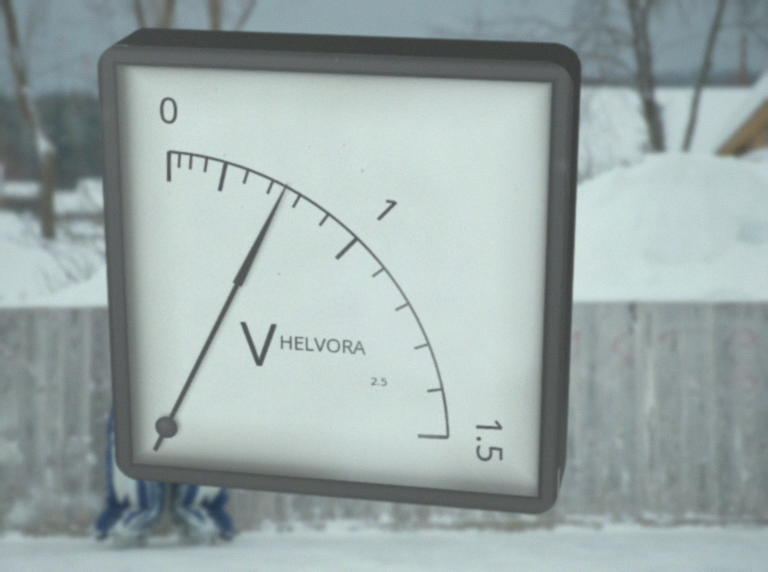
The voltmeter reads 0.75
